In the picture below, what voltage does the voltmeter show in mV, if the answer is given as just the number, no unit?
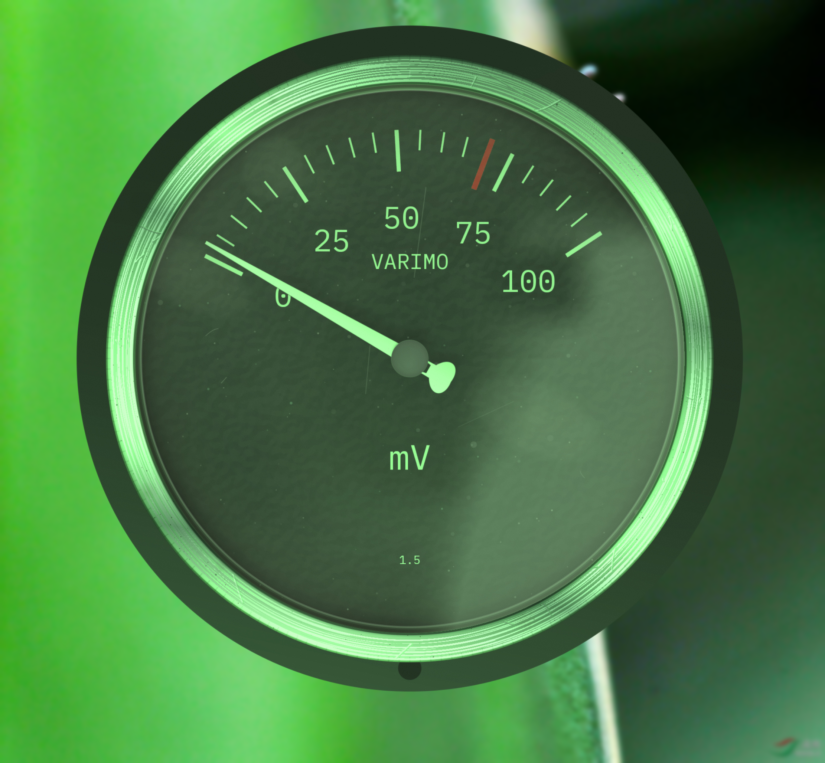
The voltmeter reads 2.5
